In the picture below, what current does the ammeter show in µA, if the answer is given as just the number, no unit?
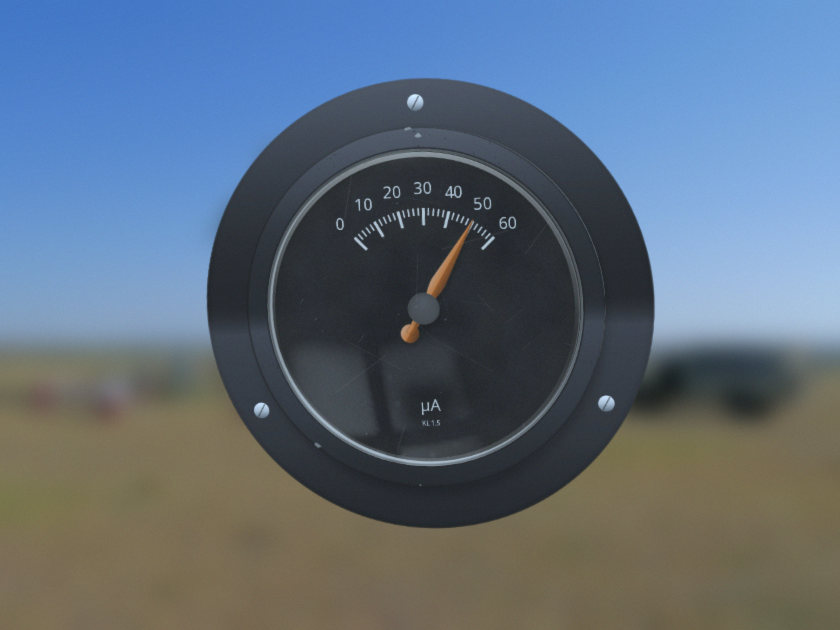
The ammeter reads 50
